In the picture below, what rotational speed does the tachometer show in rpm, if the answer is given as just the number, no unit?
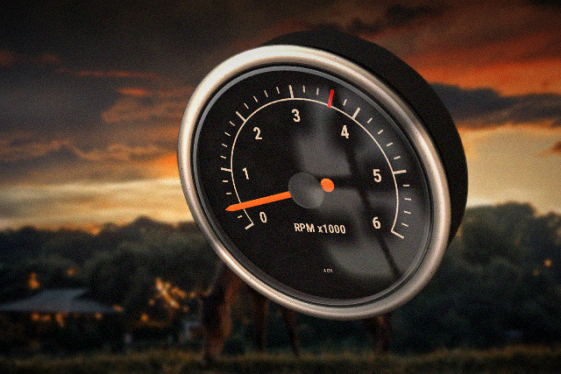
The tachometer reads 400
